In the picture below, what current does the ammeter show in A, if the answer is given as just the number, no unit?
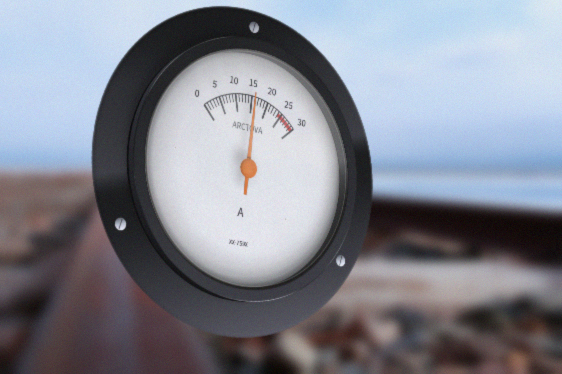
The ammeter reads 15
